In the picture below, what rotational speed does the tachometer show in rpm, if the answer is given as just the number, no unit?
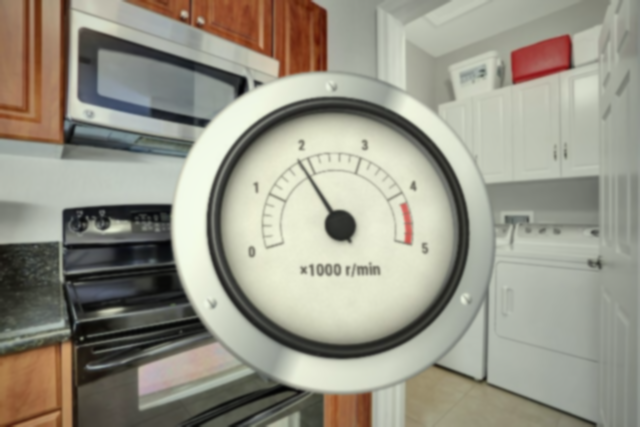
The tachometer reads 1800
